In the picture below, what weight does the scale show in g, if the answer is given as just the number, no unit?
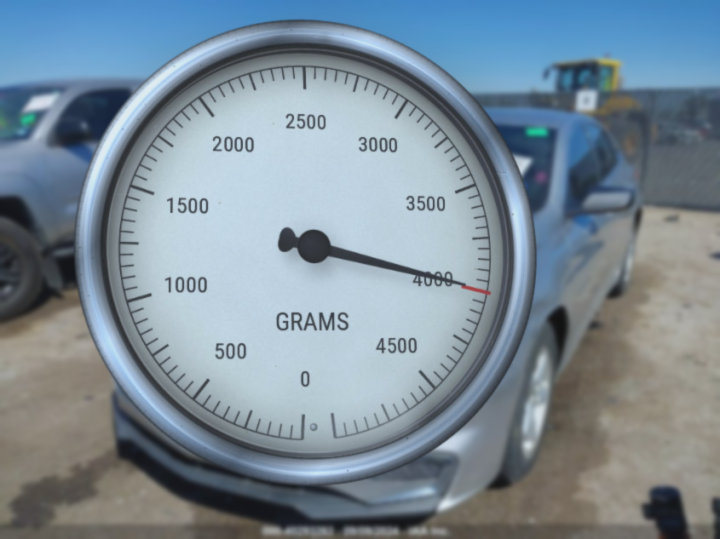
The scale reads 4000
